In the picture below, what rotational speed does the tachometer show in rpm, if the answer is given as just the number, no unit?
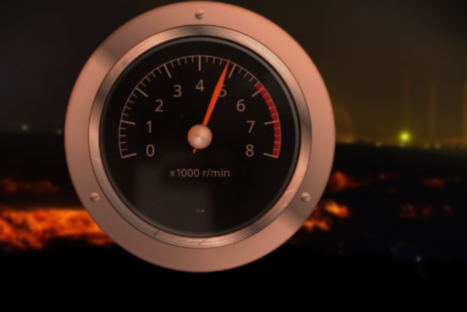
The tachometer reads 4800
